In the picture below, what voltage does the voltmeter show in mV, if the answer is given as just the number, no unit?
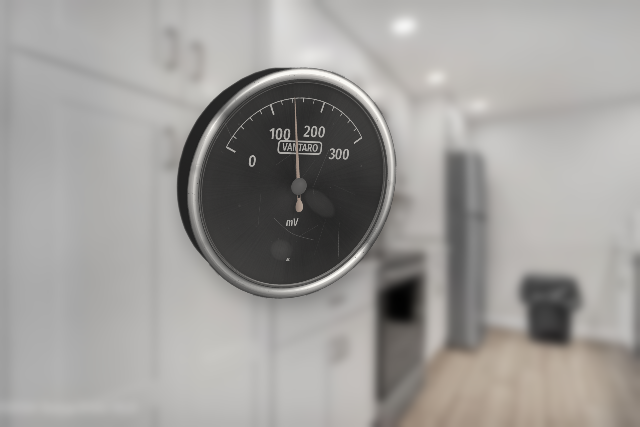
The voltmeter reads 140
